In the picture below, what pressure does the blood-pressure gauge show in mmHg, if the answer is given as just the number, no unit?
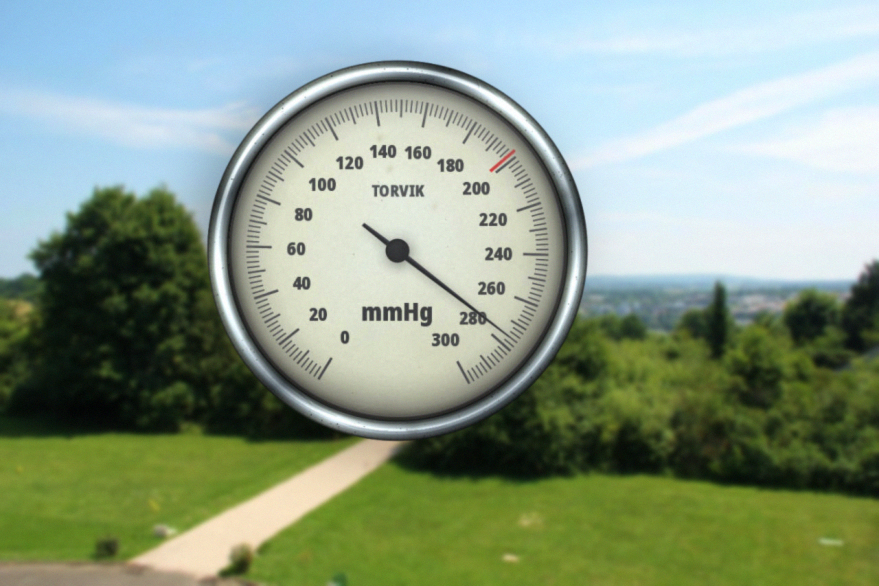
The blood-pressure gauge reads 276
